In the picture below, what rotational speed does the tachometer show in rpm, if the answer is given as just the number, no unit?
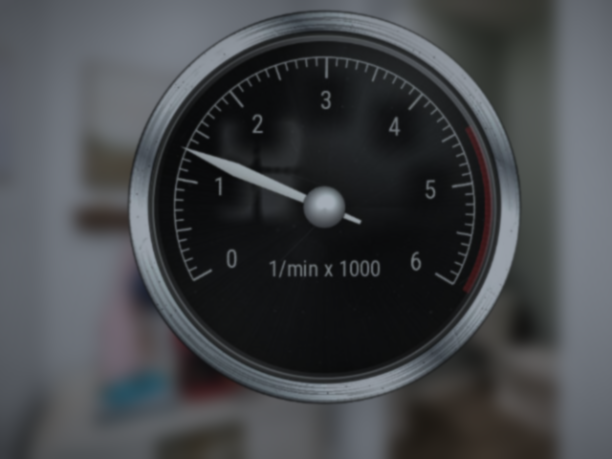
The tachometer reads 1300
